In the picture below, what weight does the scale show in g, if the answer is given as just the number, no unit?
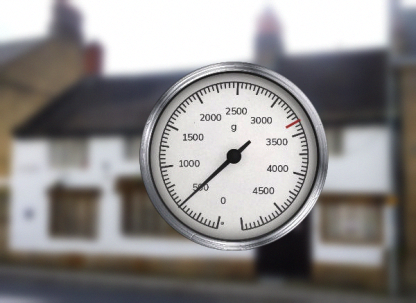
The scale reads 500
